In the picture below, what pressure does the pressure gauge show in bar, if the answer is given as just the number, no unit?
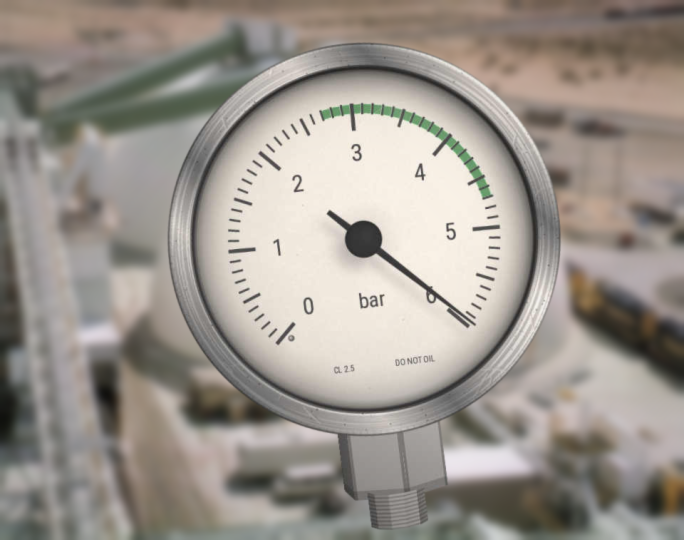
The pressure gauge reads 5.95
